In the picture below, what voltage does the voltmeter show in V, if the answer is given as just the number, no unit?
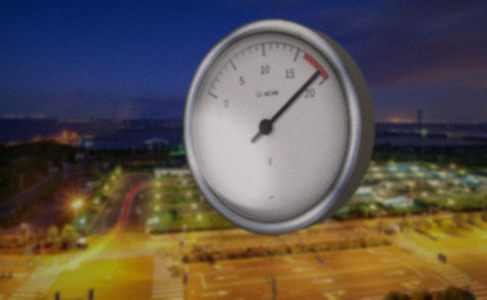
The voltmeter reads 19
